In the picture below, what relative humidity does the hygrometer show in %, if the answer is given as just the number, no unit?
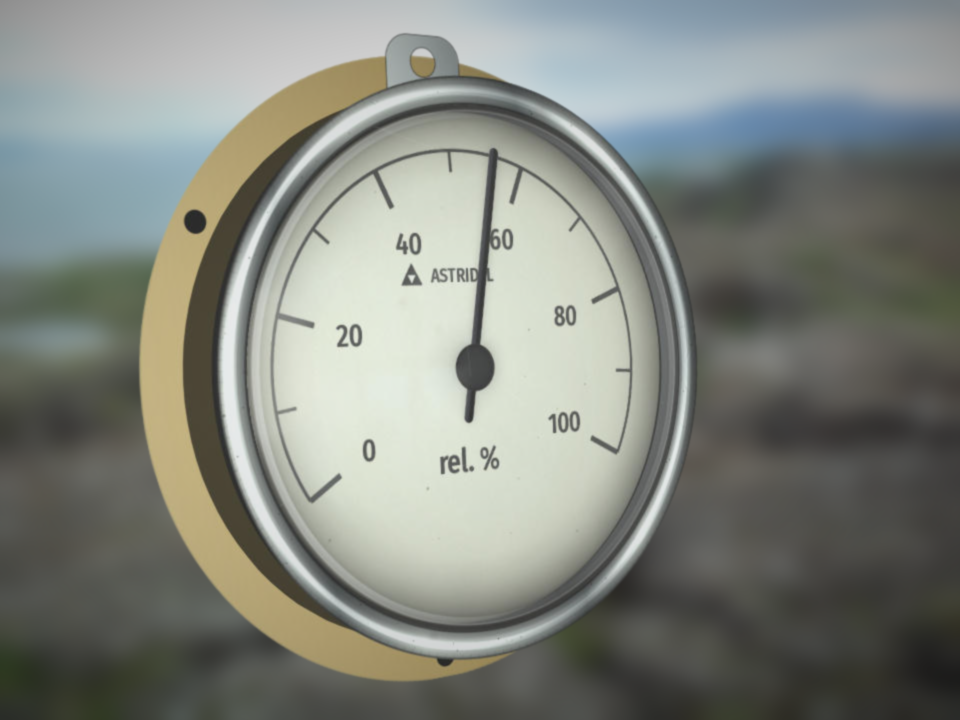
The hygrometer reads 55
